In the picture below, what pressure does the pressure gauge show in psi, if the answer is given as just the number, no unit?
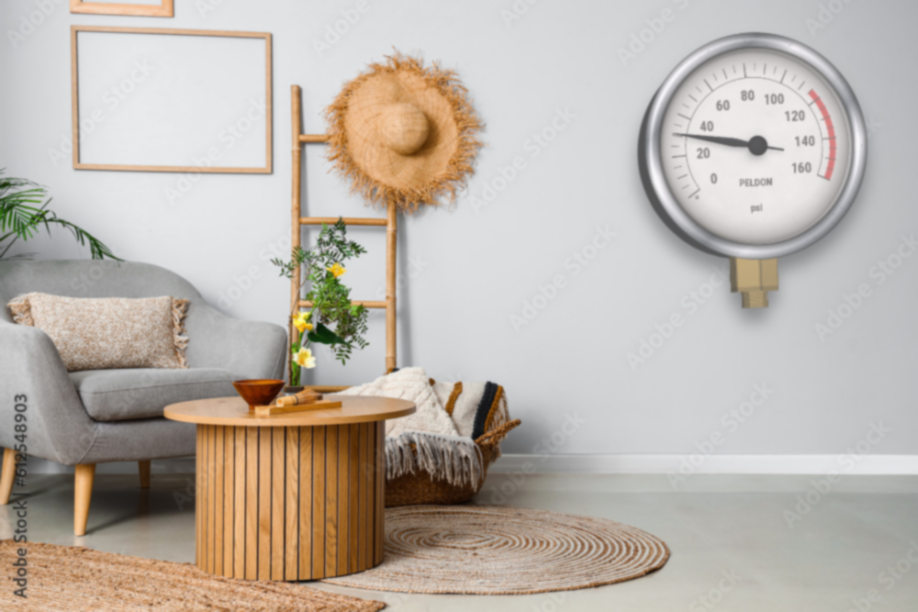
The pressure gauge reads 30
